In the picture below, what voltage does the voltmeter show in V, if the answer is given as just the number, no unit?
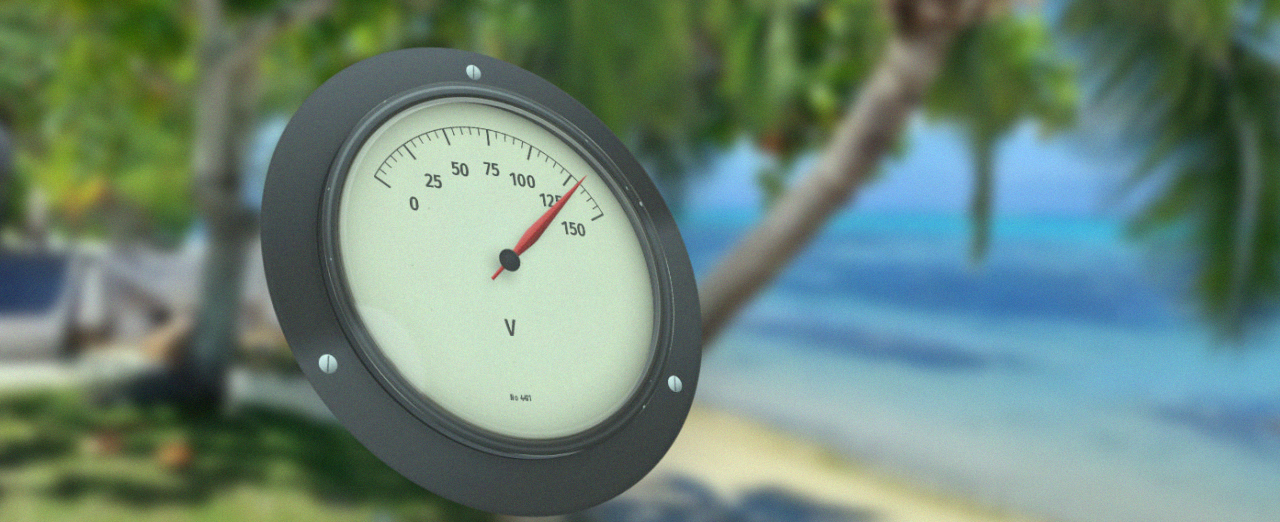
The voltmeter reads 130
